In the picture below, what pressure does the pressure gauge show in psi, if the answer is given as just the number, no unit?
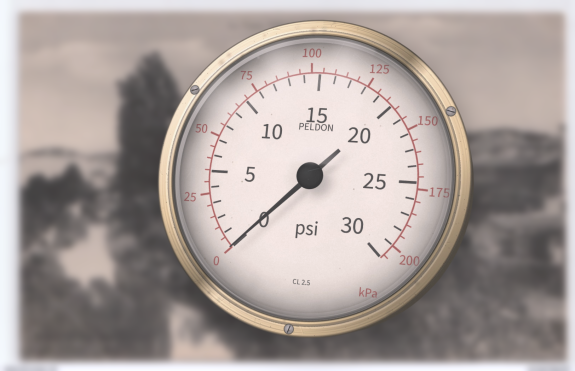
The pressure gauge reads 0
